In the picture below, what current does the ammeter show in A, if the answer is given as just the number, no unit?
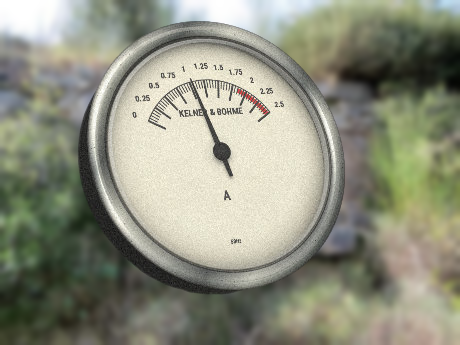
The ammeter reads 1
